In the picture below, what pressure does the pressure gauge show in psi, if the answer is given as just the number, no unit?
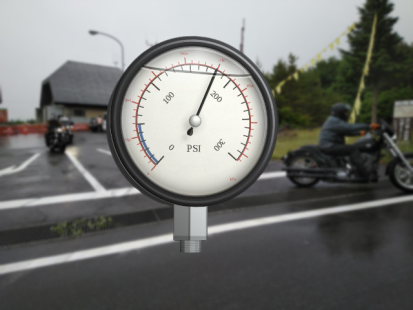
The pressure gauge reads 180
